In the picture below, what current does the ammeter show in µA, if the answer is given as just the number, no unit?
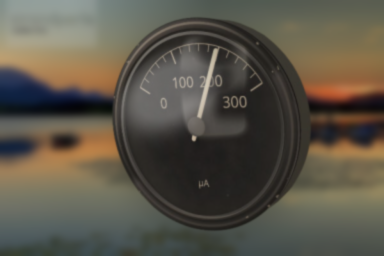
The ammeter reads 200
